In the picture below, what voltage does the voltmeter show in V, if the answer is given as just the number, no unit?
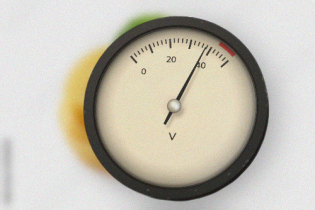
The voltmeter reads 38
